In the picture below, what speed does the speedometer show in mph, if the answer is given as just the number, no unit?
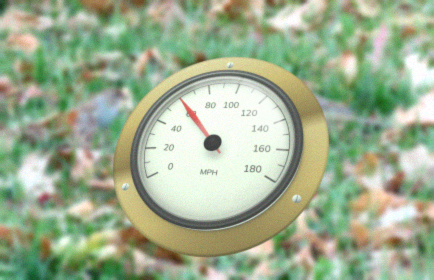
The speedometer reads 60
